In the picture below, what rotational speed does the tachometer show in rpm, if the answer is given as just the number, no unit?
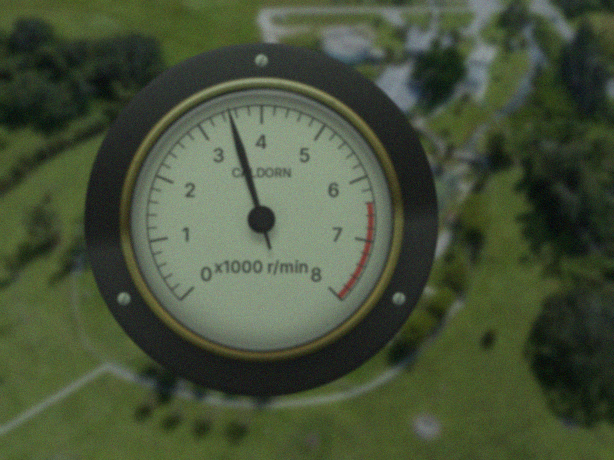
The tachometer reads 3500
